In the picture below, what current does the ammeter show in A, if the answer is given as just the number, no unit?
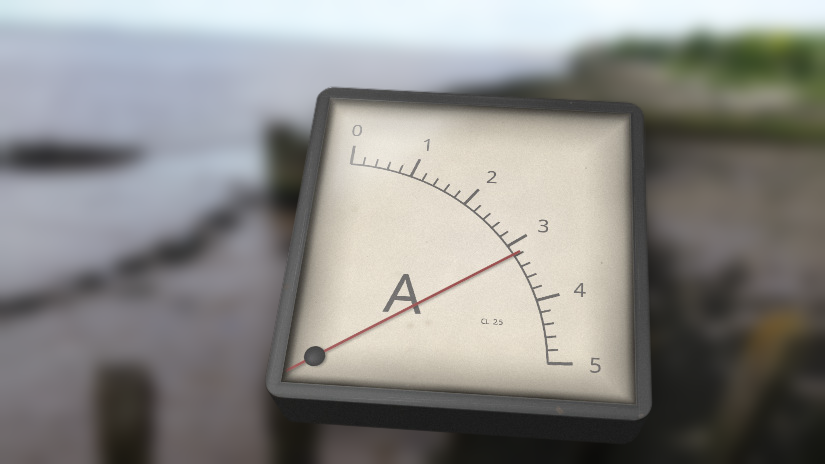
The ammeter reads 3.2
